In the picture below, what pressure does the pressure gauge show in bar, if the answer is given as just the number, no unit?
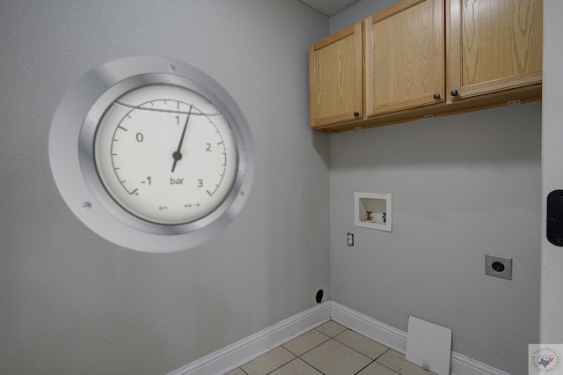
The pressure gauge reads 1.2
